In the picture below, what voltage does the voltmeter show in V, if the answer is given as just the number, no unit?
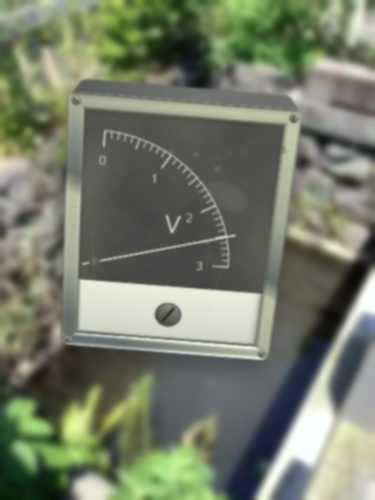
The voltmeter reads 2.5
